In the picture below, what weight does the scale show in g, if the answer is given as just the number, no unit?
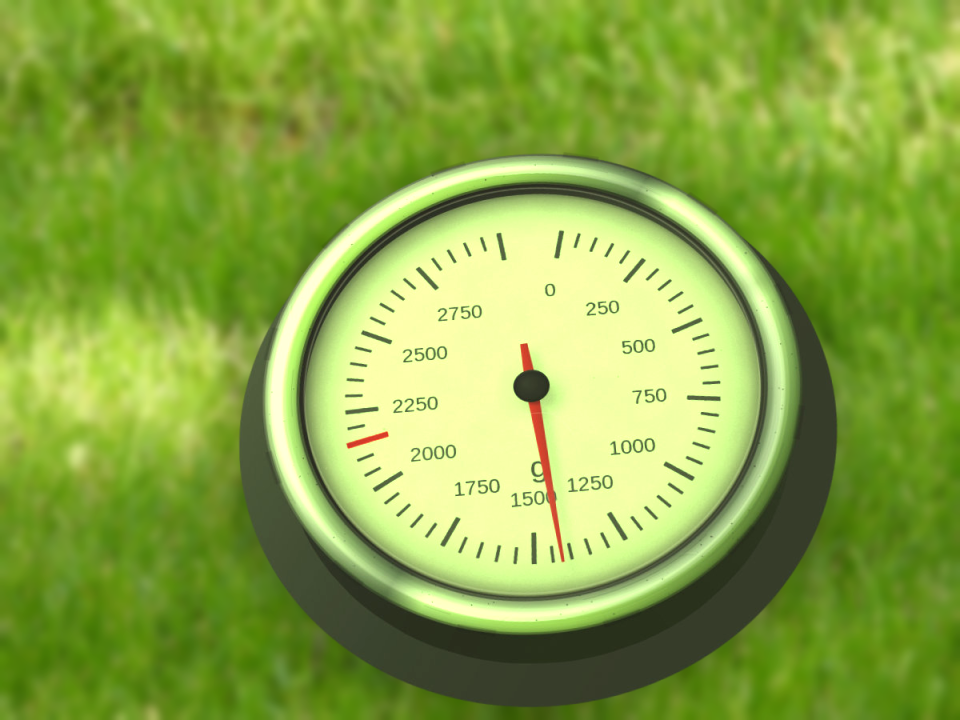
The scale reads 1425
